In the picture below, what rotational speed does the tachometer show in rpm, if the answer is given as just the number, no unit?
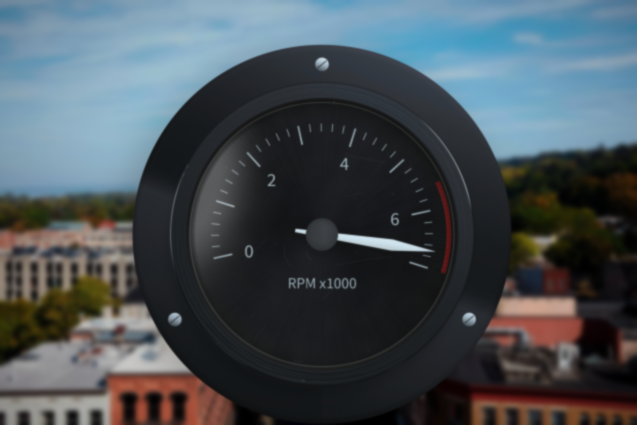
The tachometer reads 6700
